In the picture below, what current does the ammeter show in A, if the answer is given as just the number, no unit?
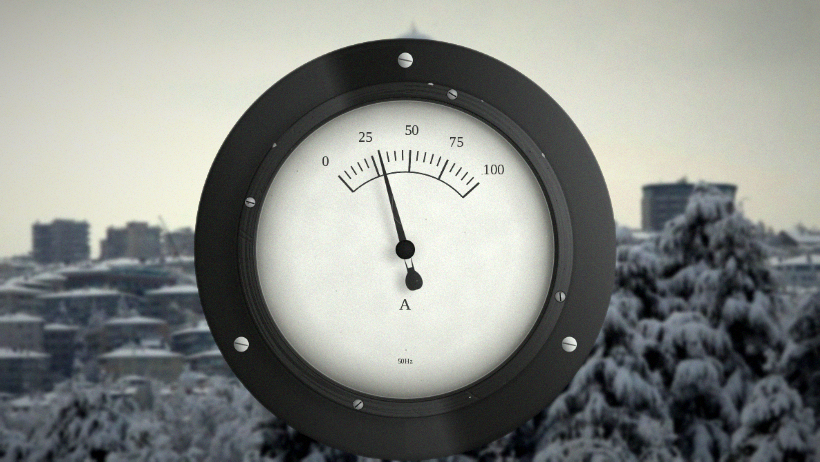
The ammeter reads 30
